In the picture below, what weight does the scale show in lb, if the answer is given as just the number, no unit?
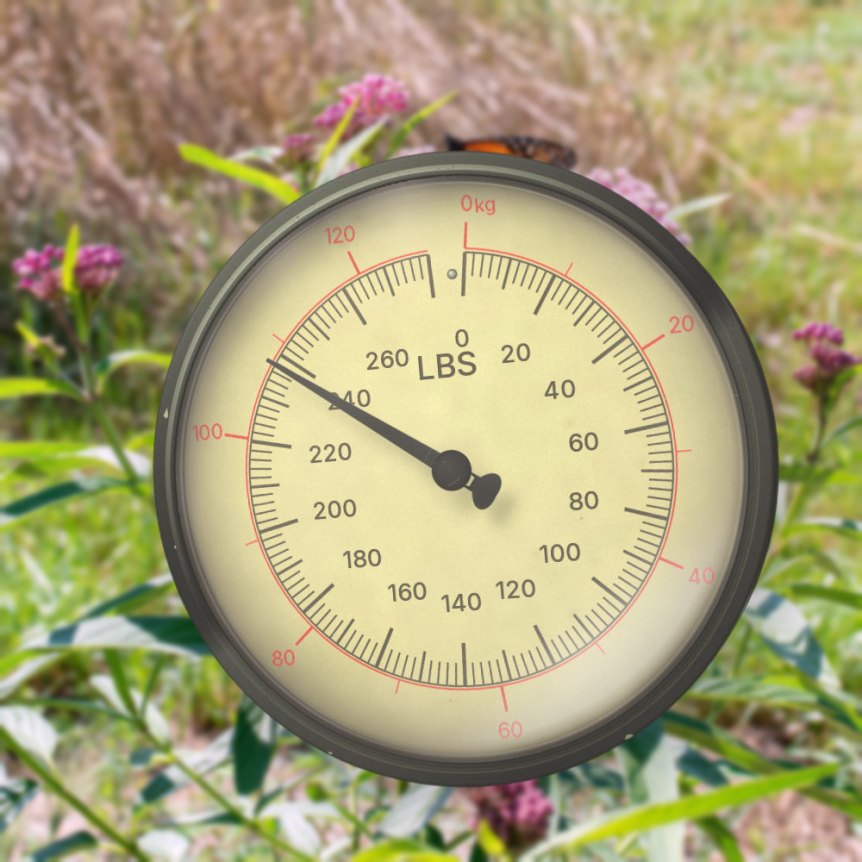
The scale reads 238
